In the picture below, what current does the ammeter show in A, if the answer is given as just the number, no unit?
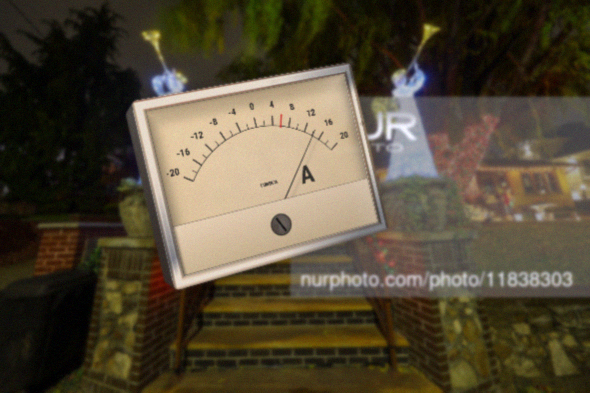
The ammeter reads 14
